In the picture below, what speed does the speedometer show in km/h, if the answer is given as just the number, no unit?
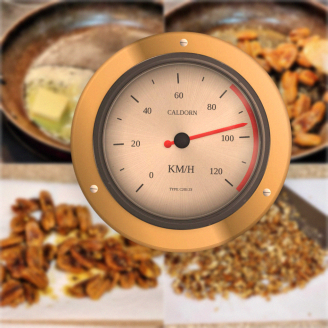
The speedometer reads 95
